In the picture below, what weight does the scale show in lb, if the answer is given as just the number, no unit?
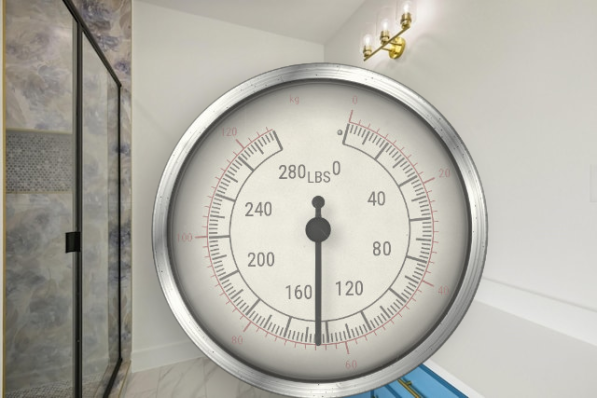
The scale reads 144
